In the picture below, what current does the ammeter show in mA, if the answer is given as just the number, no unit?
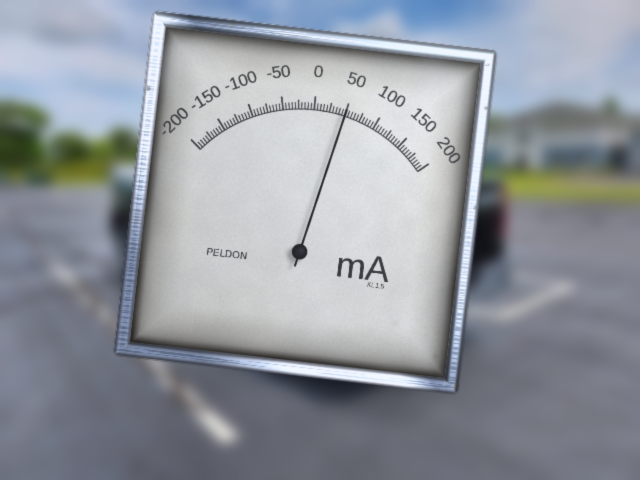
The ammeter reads 50
